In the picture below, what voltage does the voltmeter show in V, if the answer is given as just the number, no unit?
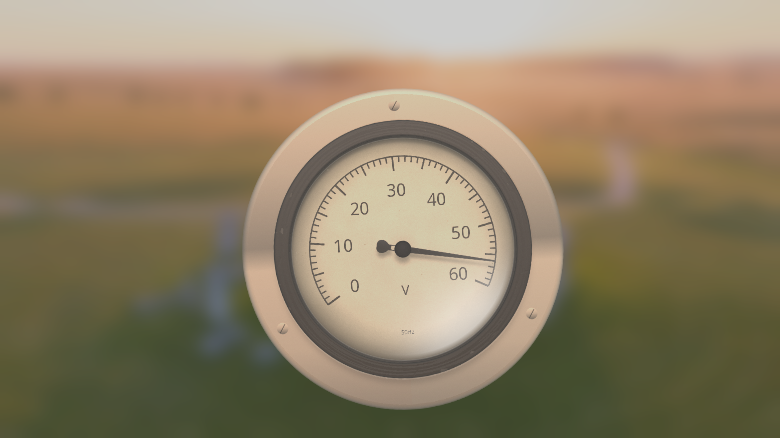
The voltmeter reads 56
